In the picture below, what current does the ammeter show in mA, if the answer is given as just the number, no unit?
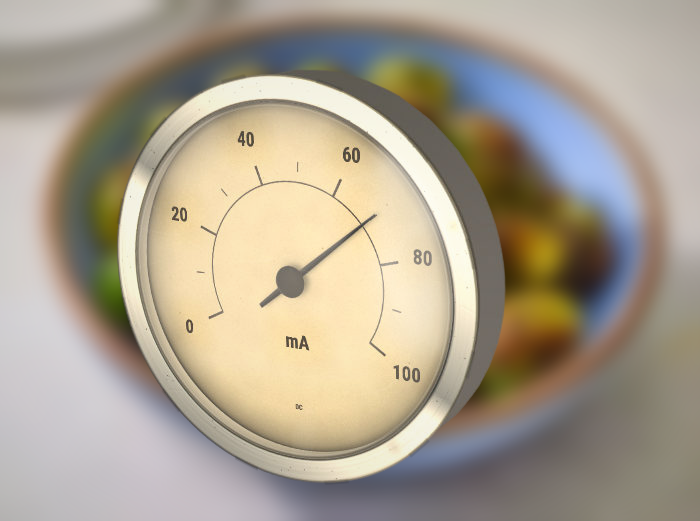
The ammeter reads 70
